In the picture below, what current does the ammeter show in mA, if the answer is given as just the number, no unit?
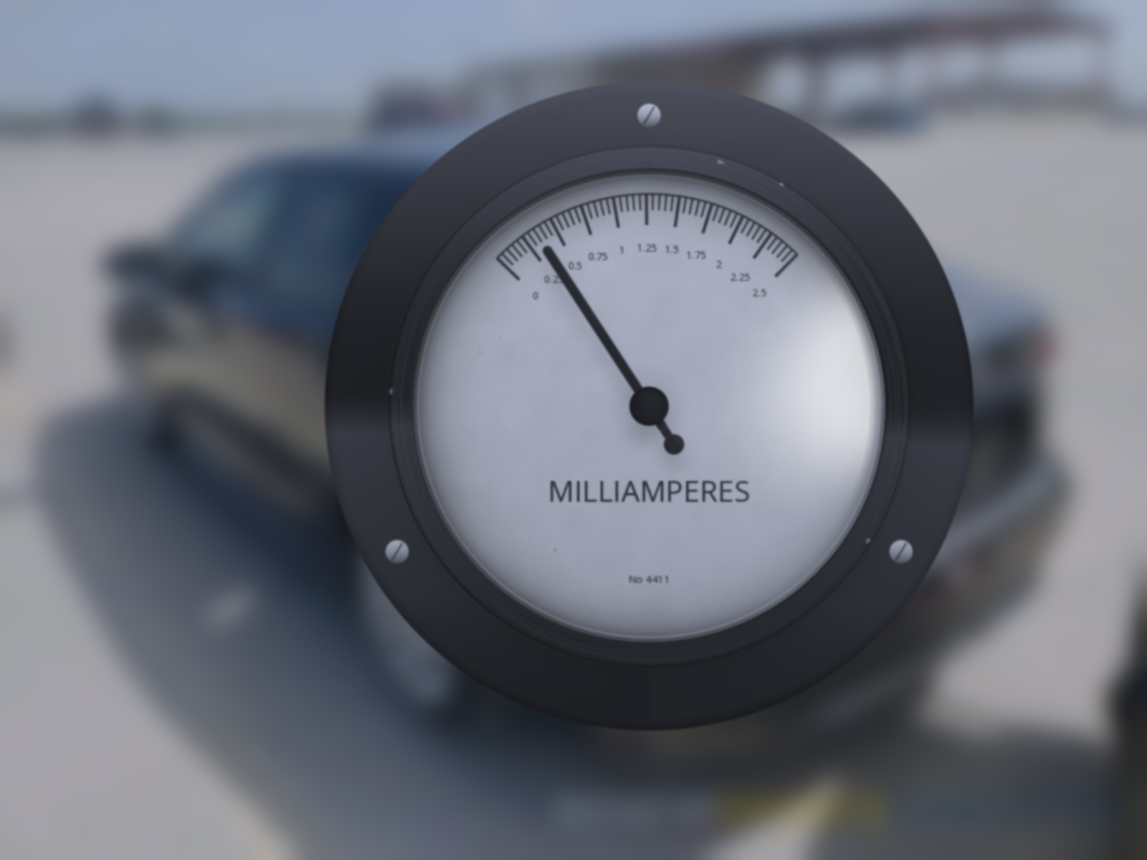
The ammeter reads 0.35
